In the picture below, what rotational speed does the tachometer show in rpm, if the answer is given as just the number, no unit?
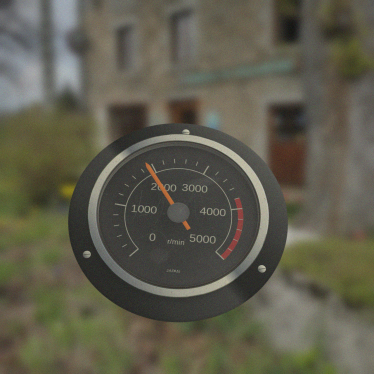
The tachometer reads 1900
